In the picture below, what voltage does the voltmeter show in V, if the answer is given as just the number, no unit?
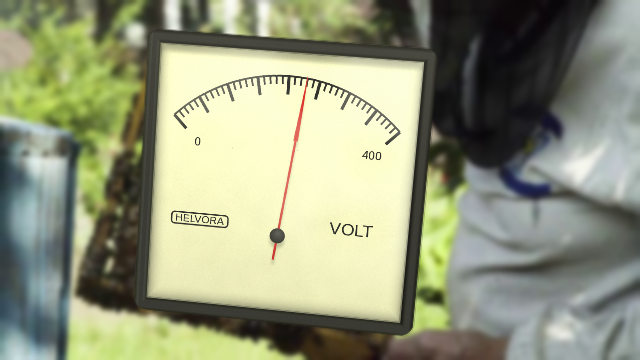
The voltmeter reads 230
